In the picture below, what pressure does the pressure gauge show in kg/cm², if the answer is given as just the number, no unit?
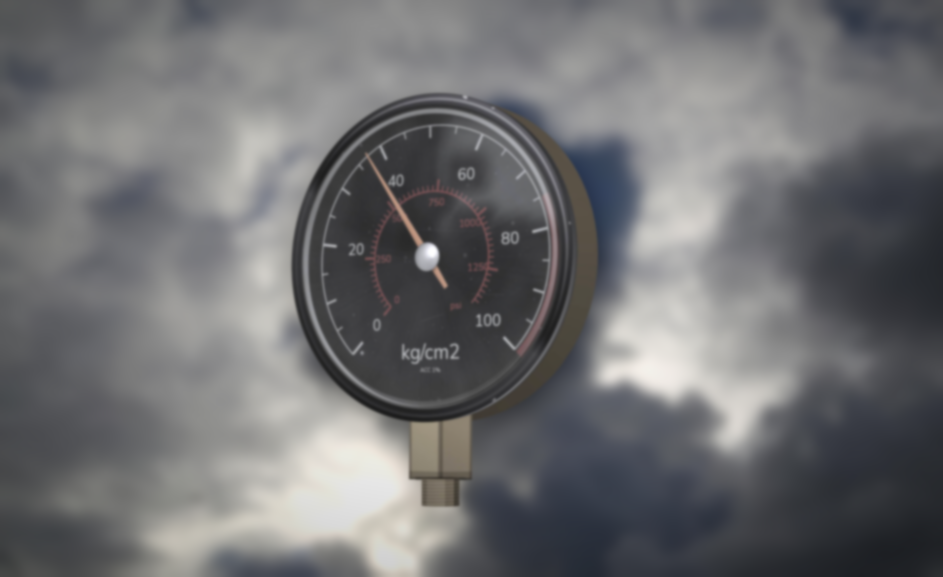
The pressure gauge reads 37.5
